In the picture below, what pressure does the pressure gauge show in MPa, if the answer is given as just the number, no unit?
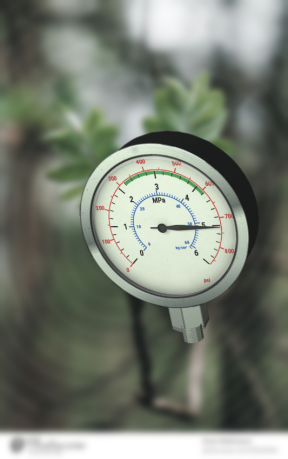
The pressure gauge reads 5
